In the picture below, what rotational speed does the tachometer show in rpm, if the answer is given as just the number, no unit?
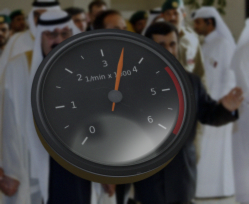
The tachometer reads 3500
